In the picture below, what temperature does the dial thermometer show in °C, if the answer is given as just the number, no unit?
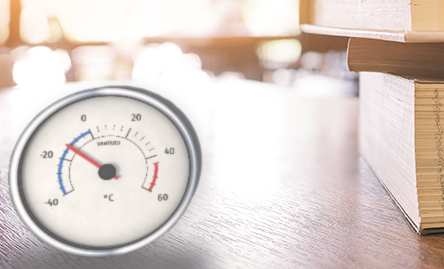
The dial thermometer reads -12
